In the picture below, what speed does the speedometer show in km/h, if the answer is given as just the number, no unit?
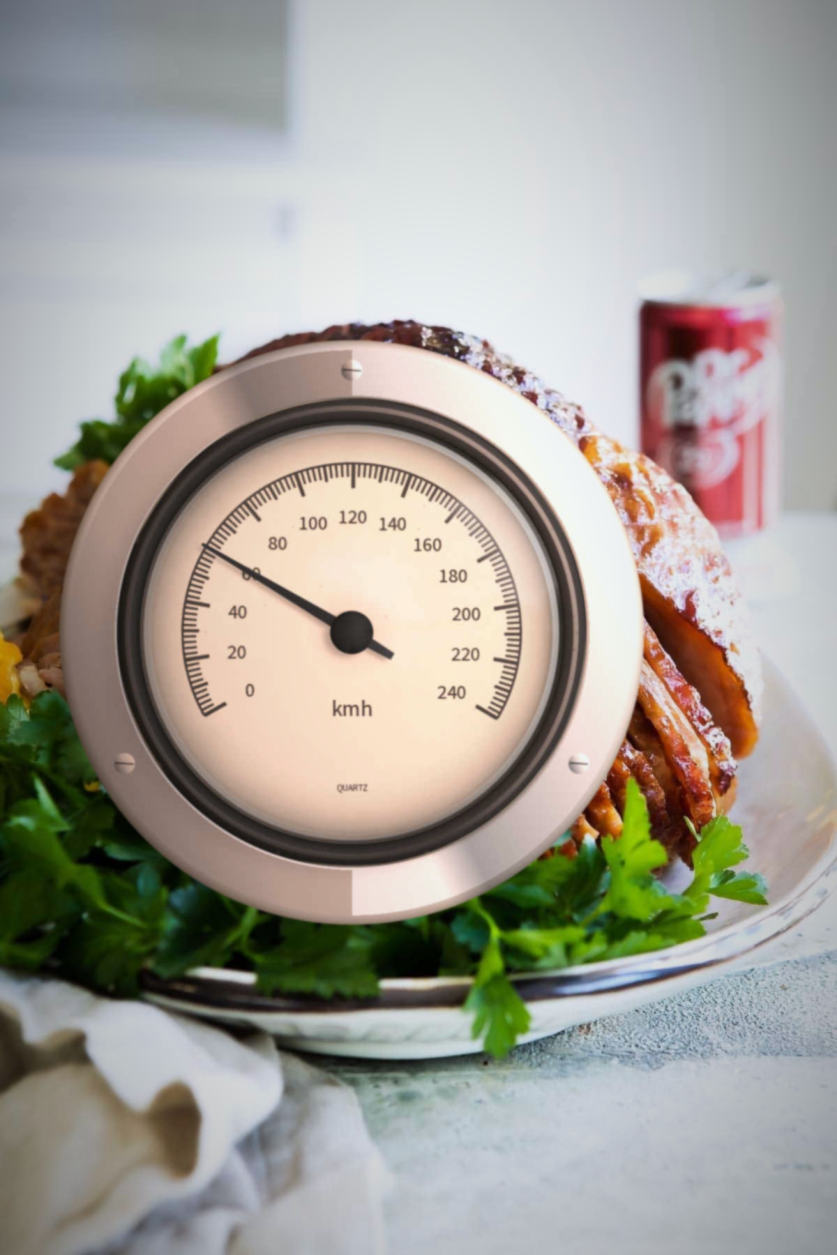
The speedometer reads 60
